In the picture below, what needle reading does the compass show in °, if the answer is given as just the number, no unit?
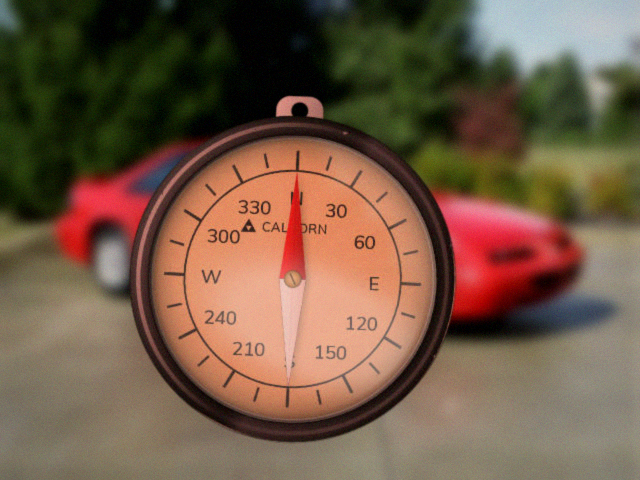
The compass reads 0
